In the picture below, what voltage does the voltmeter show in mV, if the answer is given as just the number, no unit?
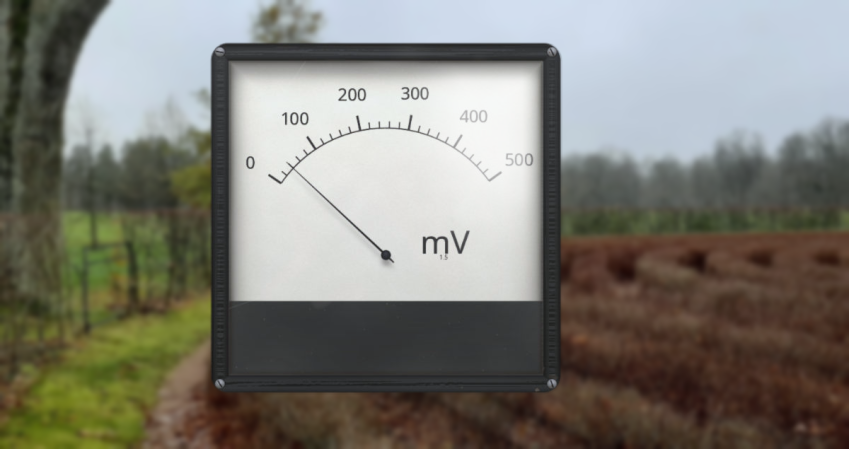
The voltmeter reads 40
